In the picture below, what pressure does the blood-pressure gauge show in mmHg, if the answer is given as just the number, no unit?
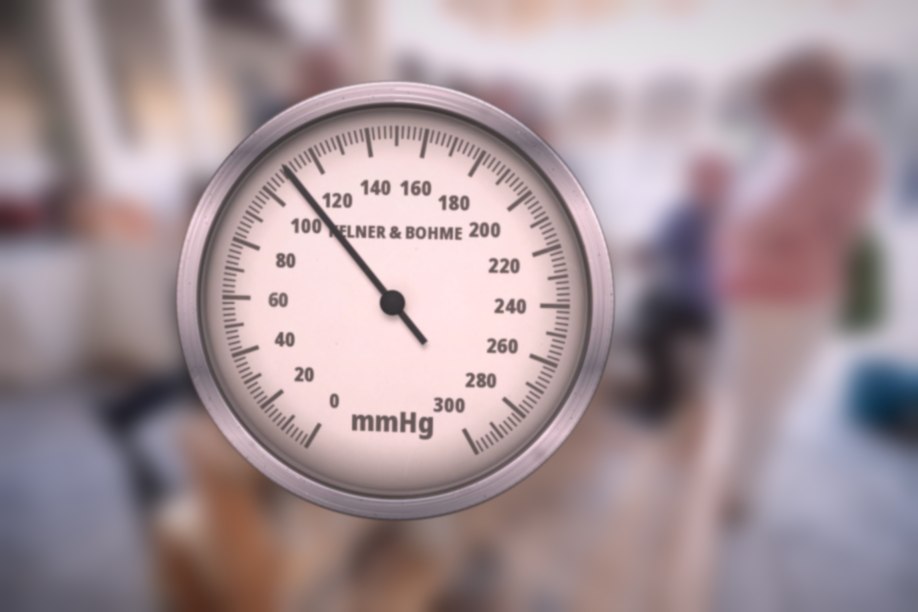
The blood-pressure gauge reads 110
